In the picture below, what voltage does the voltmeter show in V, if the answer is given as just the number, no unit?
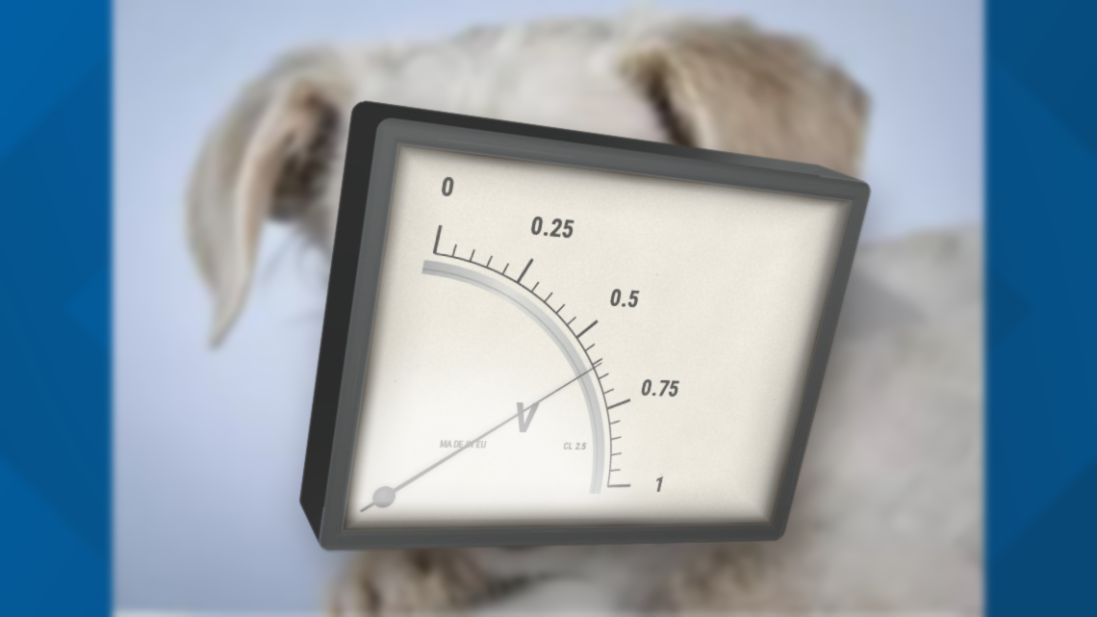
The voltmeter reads 0.6
